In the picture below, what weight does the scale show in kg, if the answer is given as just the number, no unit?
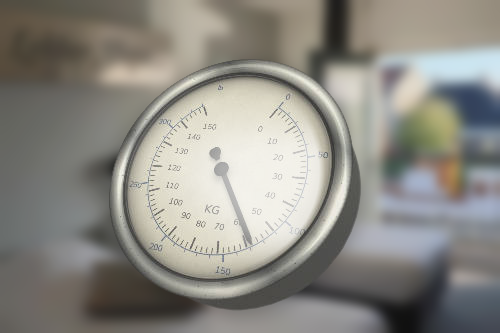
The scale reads 58
